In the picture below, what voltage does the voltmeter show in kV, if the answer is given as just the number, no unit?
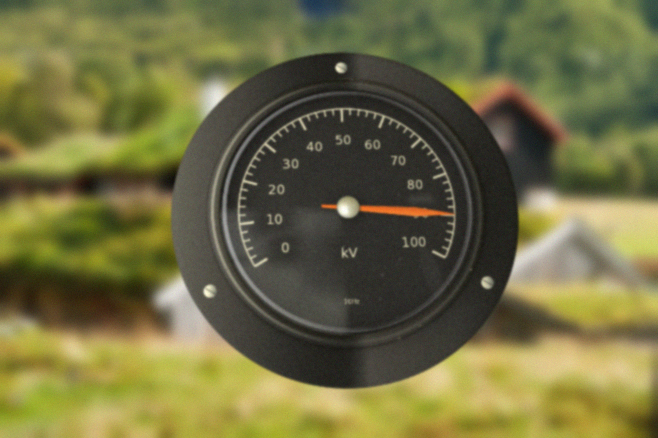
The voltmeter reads 90
